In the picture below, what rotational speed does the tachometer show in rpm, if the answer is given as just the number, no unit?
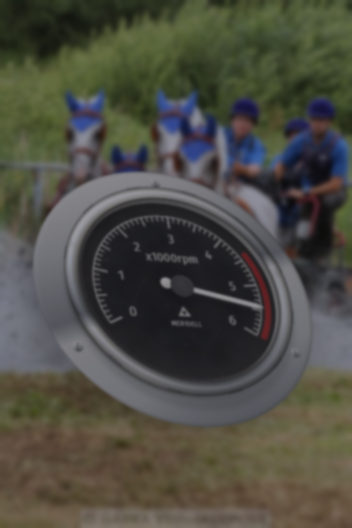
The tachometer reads 5500
